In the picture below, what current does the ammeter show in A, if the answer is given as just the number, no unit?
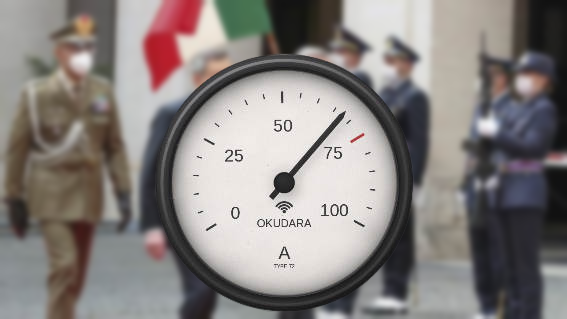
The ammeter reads 67.5
